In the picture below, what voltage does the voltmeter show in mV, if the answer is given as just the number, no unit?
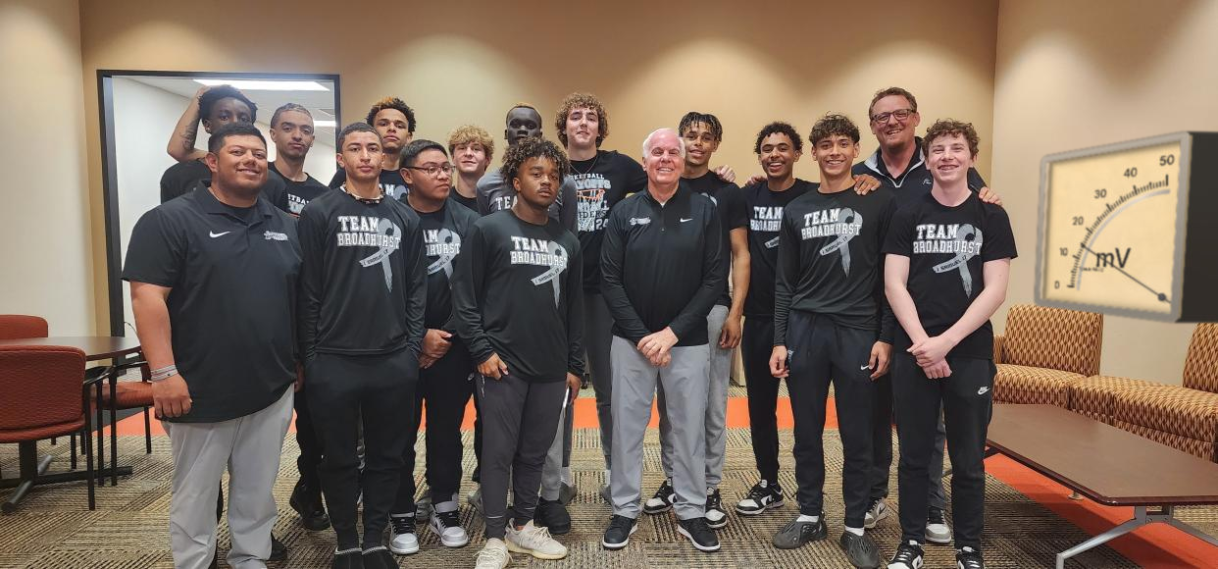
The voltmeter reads 15
